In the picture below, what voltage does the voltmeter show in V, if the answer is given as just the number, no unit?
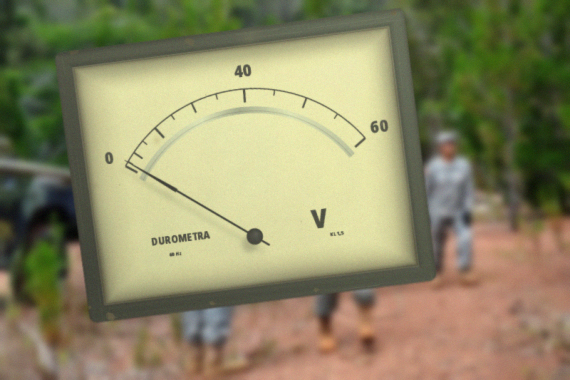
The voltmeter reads 5
